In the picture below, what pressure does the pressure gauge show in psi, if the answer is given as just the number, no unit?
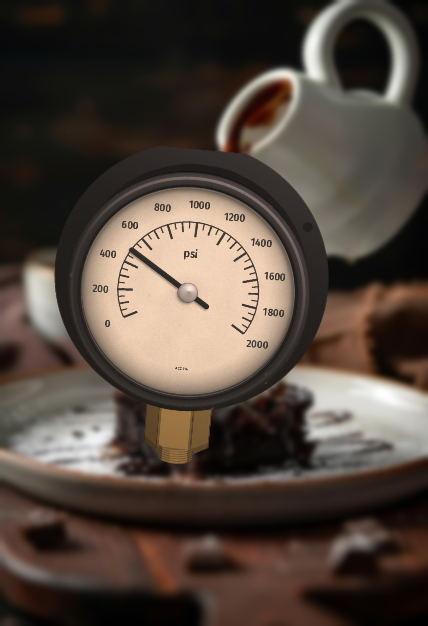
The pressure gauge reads 500
